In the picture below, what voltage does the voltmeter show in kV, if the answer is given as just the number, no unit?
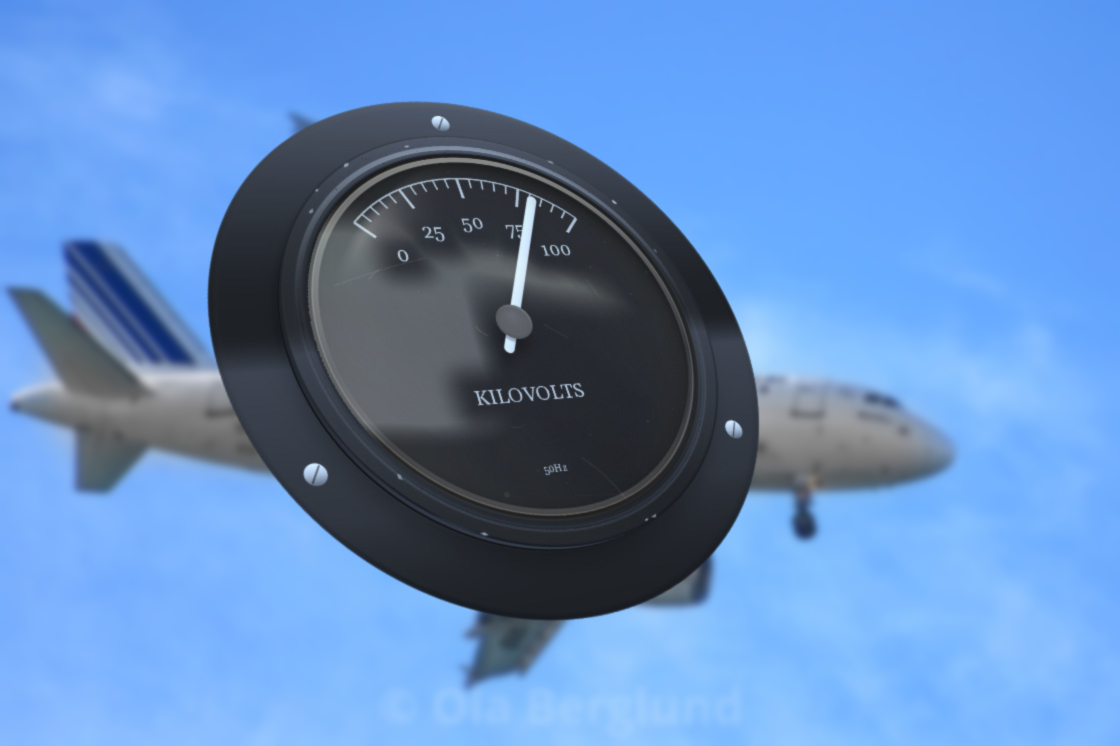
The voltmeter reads 80
